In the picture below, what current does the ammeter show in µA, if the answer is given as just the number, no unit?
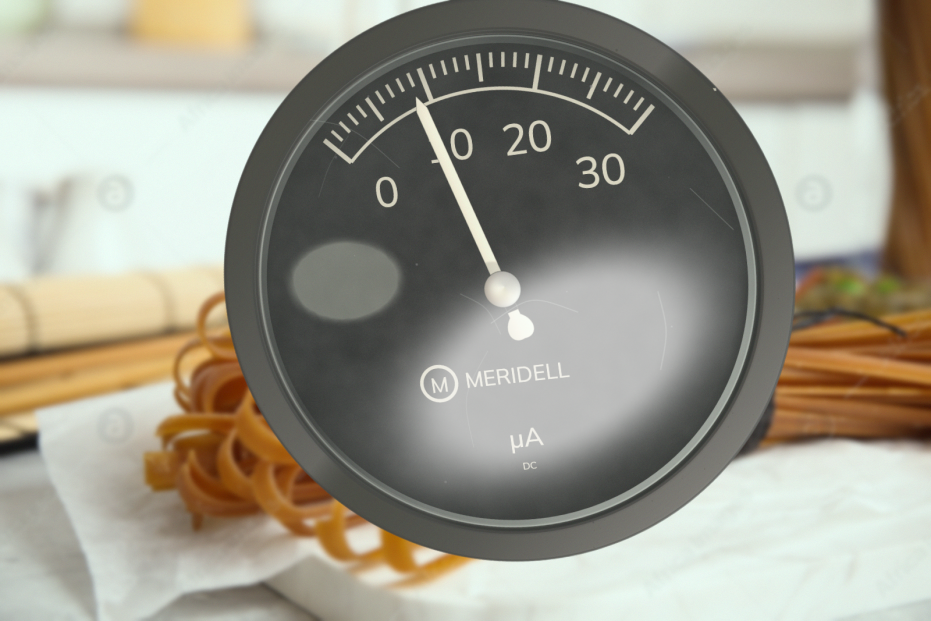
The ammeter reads 9
